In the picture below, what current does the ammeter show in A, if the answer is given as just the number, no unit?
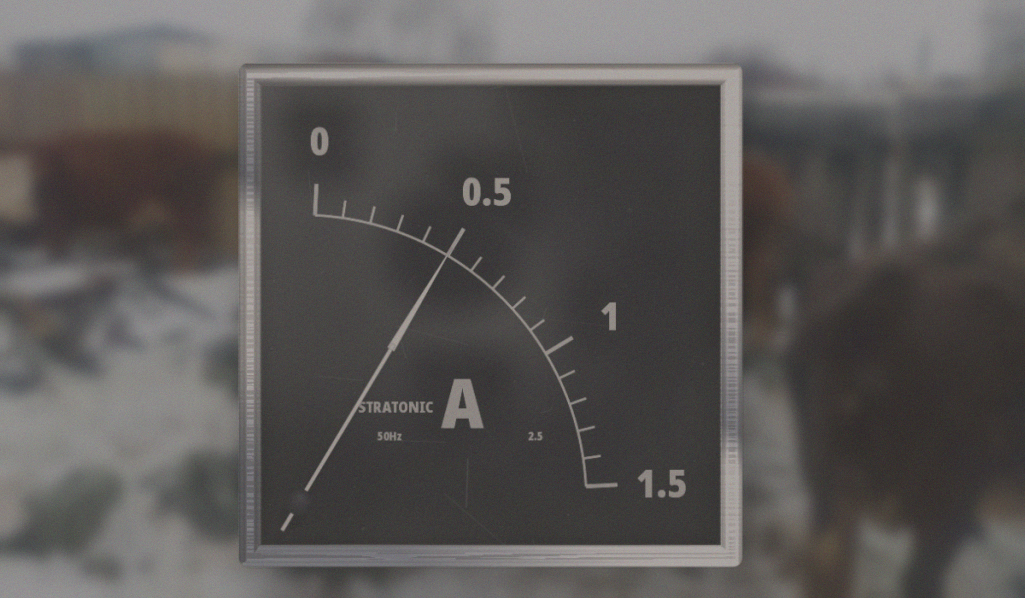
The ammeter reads 0.5
